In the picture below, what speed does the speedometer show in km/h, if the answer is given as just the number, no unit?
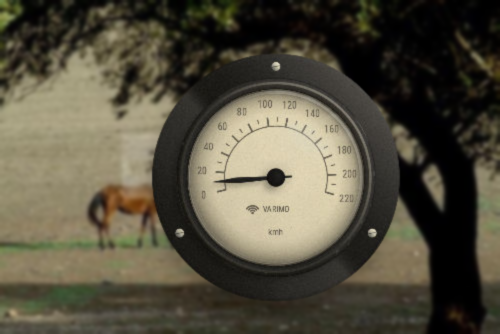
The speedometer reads 10
